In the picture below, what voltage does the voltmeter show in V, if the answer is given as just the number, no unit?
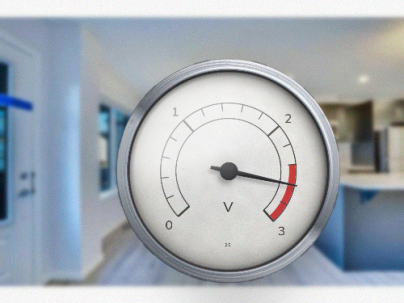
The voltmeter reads 2.6
